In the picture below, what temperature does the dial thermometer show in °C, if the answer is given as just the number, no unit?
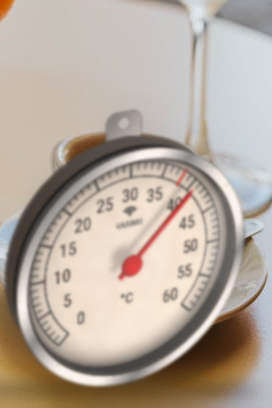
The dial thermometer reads 40
